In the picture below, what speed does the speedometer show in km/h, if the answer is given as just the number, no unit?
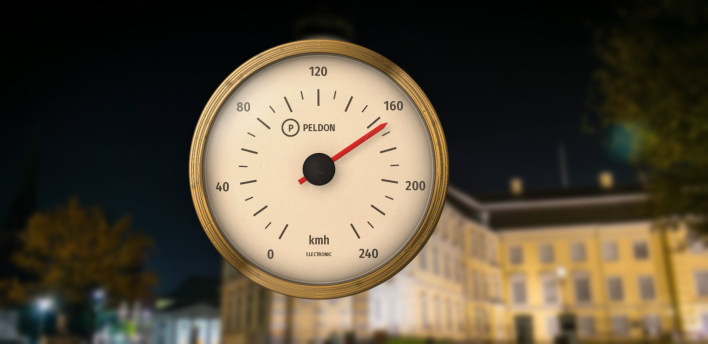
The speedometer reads 165
